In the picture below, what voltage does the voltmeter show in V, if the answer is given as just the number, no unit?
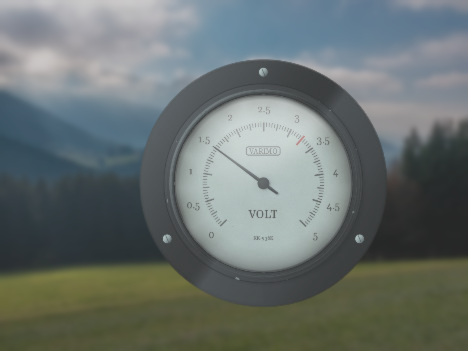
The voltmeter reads 1.5
